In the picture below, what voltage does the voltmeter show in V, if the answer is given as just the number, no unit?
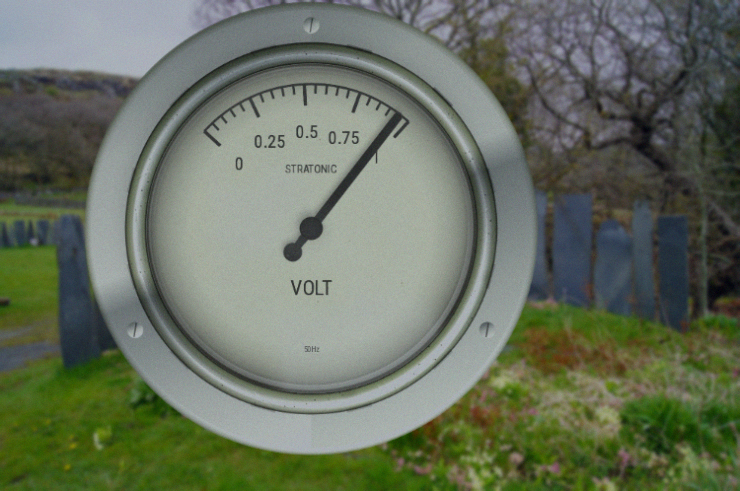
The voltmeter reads 0.95
